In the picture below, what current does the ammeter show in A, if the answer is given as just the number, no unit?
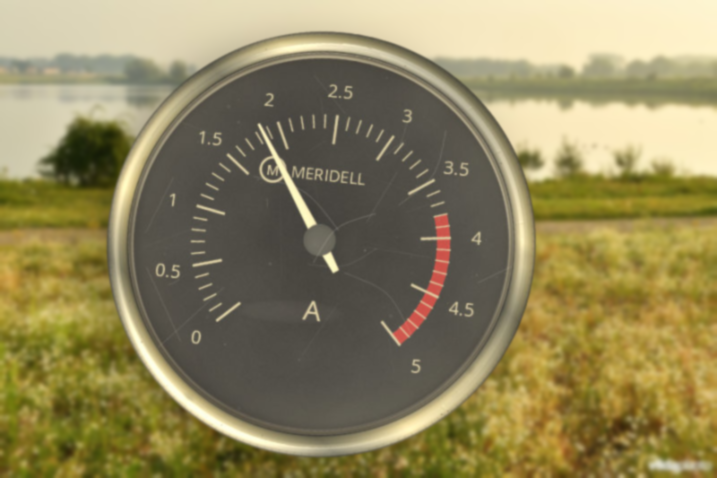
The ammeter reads 1.85
